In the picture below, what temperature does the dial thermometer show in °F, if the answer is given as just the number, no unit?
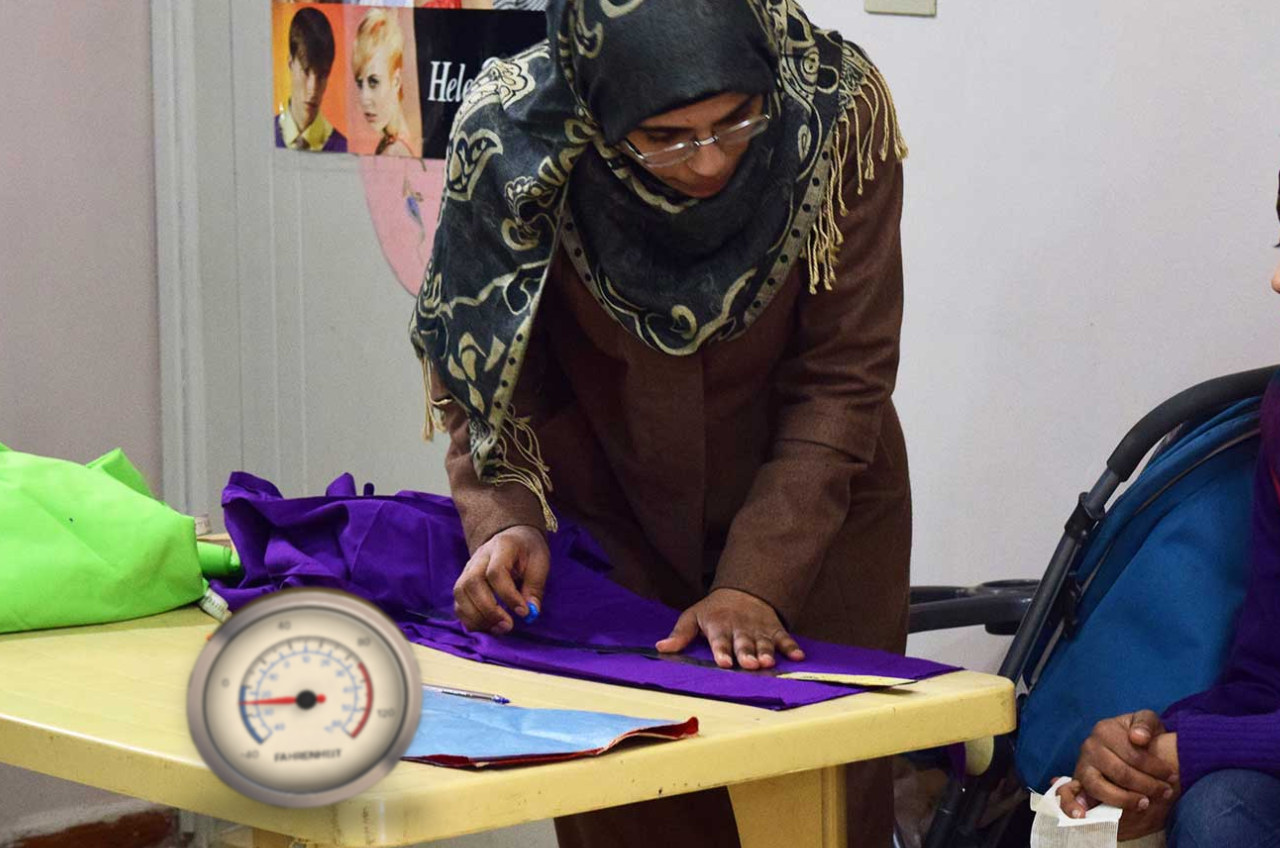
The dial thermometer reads -10
